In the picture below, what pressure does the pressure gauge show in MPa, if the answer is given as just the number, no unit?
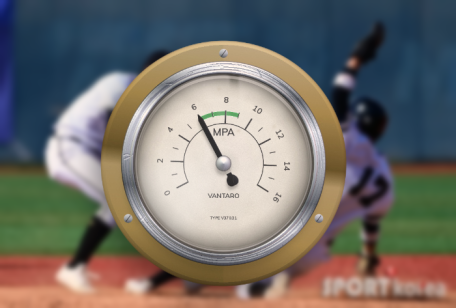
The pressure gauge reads 6
